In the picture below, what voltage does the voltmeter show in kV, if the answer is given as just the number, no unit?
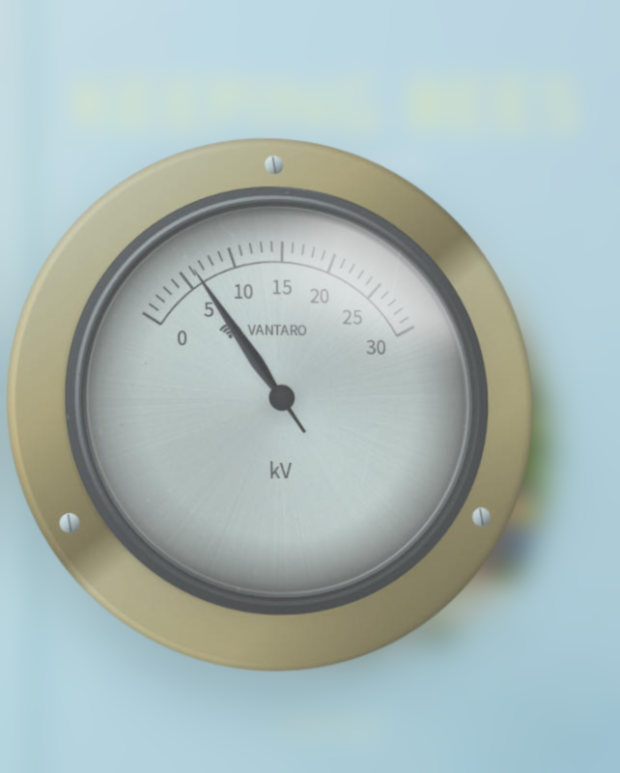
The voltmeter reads 6
